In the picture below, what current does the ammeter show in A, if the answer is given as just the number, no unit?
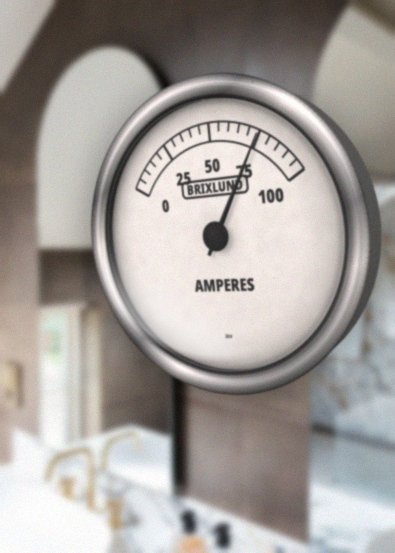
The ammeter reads 75
